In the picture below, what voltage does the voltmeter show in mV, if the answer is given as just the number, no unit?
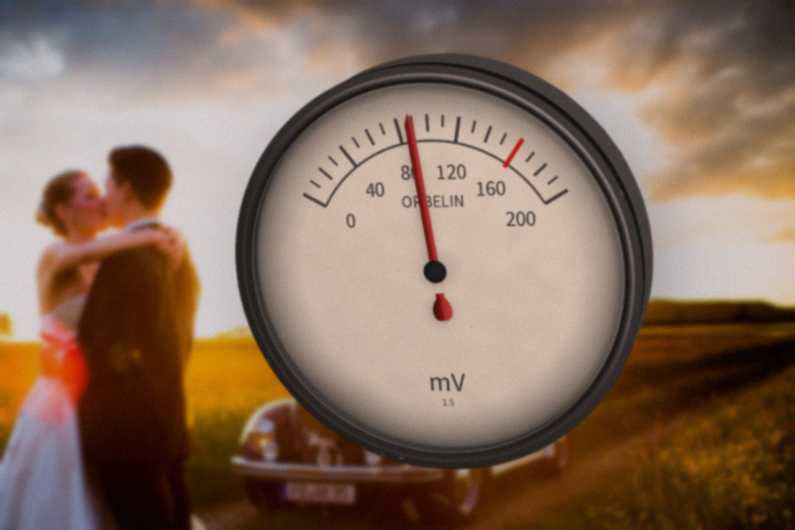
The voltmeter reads 90
